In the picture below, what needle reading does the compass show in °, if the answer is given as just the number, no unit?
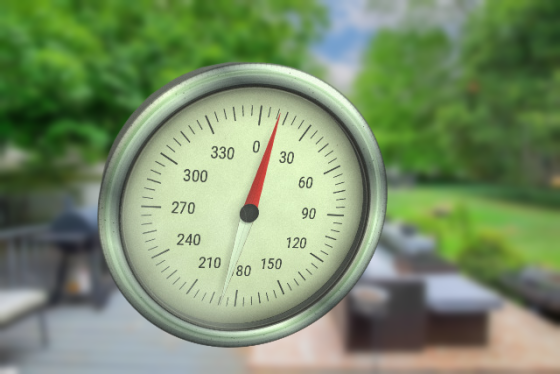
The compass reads 10
